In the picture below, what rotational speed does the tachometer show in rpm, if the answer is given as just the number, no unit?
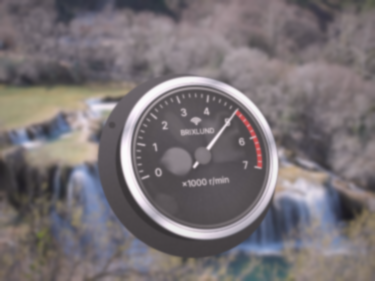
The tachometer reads 5000
